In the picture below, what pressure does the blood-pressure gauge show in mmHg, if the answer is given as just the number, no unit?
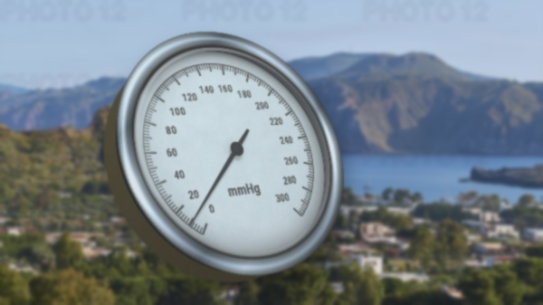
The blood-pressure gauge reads 10
